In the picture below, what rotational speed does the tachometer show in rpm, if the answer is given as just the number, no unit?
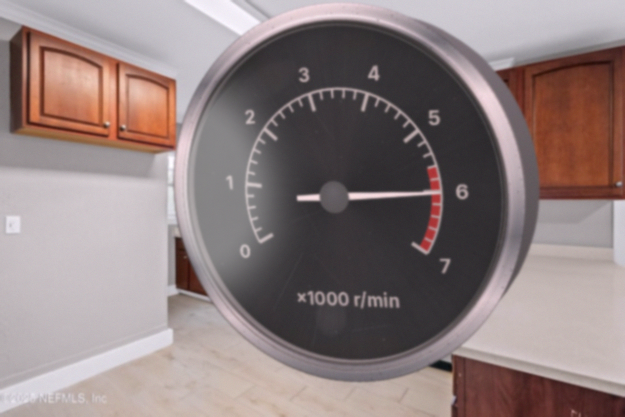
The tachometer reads 6000
